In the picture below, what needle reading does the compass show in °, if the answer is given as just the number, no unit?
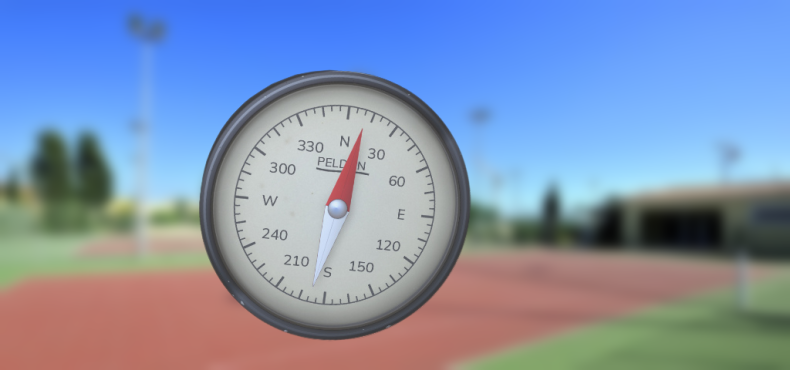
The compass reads 10
